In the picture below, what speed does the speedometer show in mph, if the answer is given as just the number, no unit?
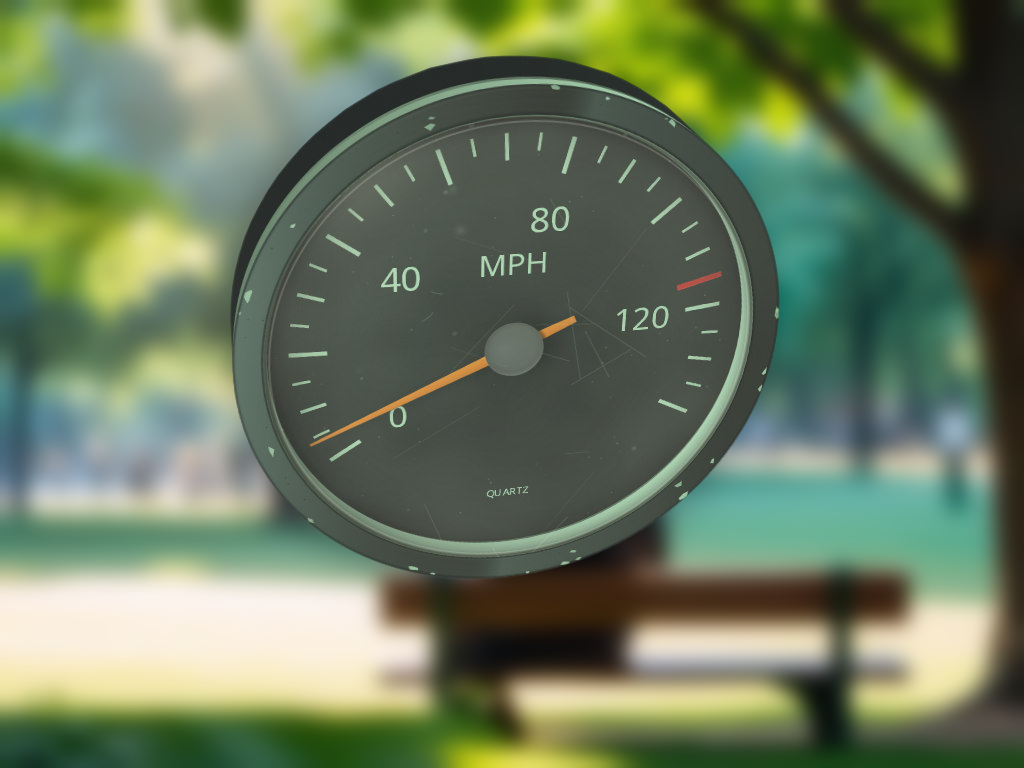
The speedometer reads 5
